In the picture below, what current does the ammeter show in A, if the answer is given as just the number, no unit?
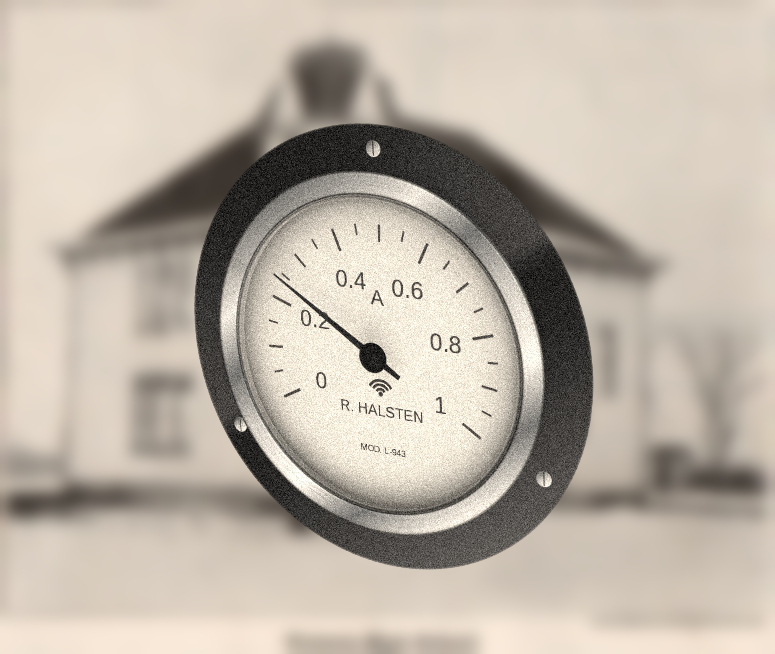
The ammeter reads 0.25
